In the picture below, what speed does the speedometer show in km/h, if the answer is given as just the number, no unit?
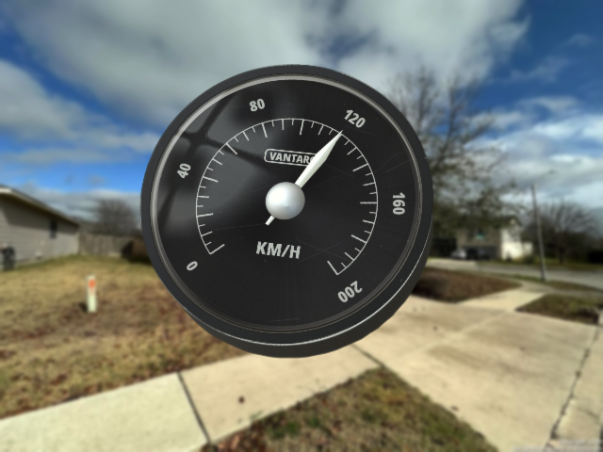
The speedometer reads 120
